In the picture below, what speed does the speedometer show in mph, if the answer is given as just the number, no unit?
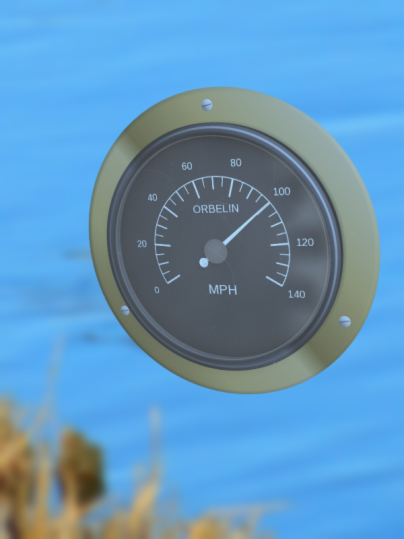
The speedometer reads 100
